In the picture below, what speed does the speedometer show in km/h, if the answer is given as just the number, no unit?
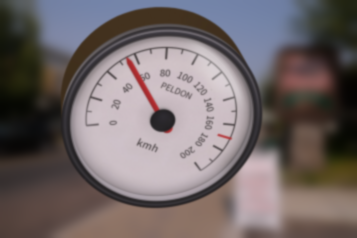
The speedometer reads 55
